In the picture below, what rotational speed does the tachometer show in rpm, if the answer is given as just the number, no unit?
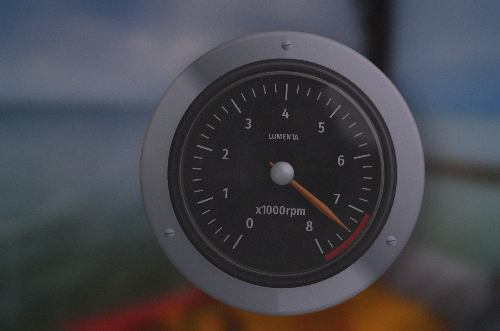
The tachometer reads 7400
